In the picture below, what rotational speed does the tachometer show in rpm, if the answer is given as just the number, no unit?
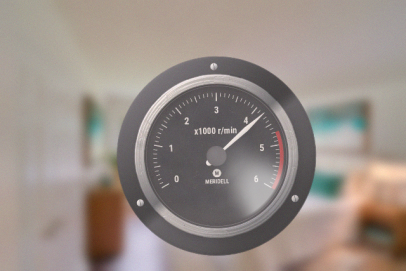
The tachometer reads 4200
